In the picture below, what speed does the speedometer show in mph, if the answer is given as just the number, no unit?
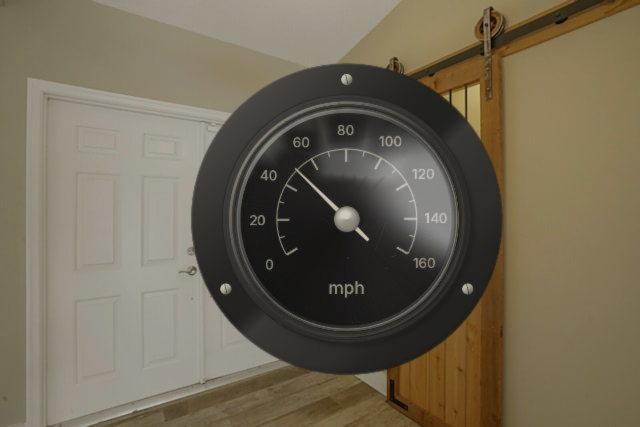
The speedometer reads 50
